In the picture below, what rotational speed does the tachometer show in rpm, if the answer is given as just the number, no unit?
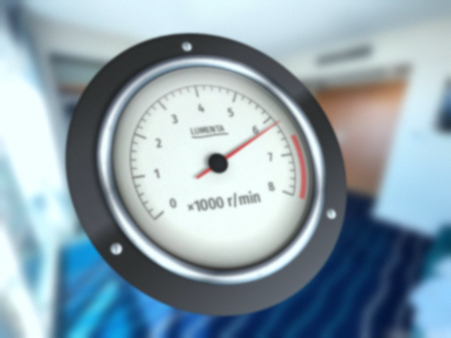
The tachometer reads 6200
